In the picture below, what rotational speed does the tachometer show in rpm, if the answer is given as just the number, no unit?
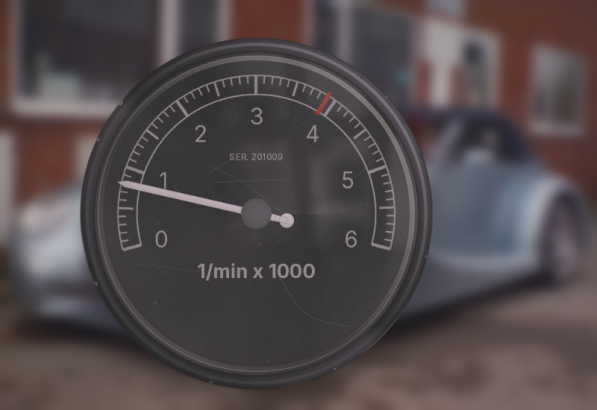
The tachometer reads 800
